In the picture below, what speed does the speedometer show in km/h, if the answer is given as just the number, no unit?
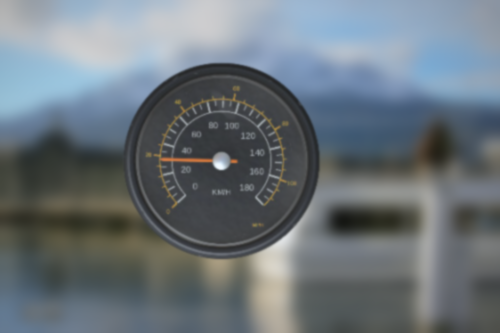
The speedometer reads 30
